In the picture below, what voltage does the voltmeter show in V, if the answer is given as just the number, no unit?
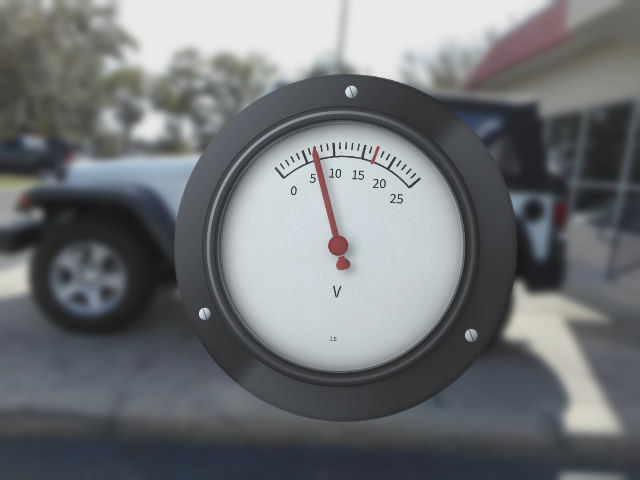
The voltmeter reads 7
